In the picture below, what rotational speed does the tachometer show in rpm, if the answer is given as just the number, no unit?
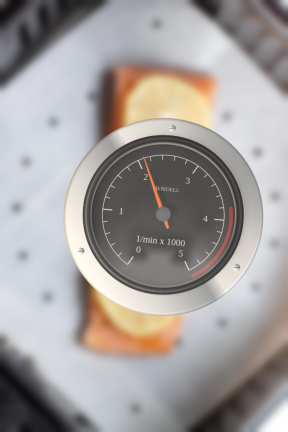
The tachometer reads 2100
